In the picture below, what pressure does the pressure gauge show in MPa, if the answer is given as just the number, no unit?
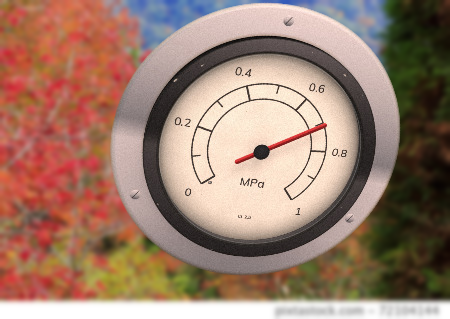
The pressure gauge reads 0.7
